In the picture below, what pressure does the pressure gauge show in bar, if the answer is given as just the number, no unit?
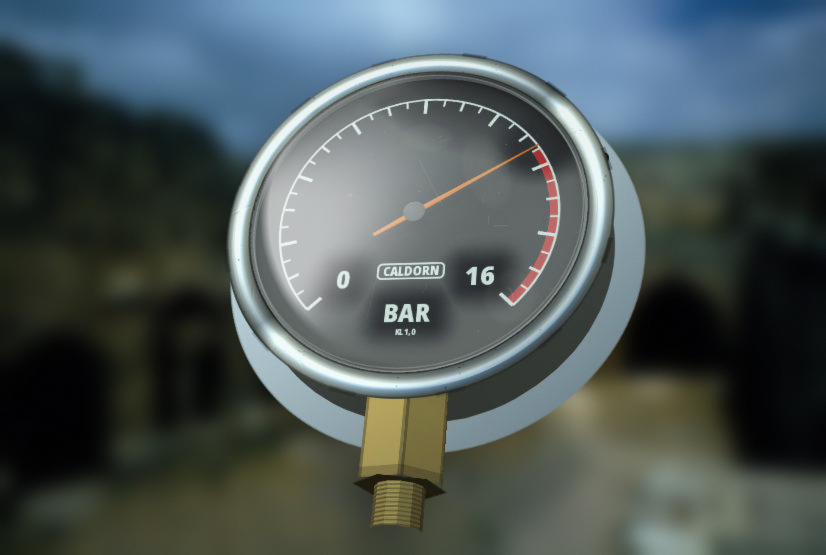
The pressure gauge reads 11.5
